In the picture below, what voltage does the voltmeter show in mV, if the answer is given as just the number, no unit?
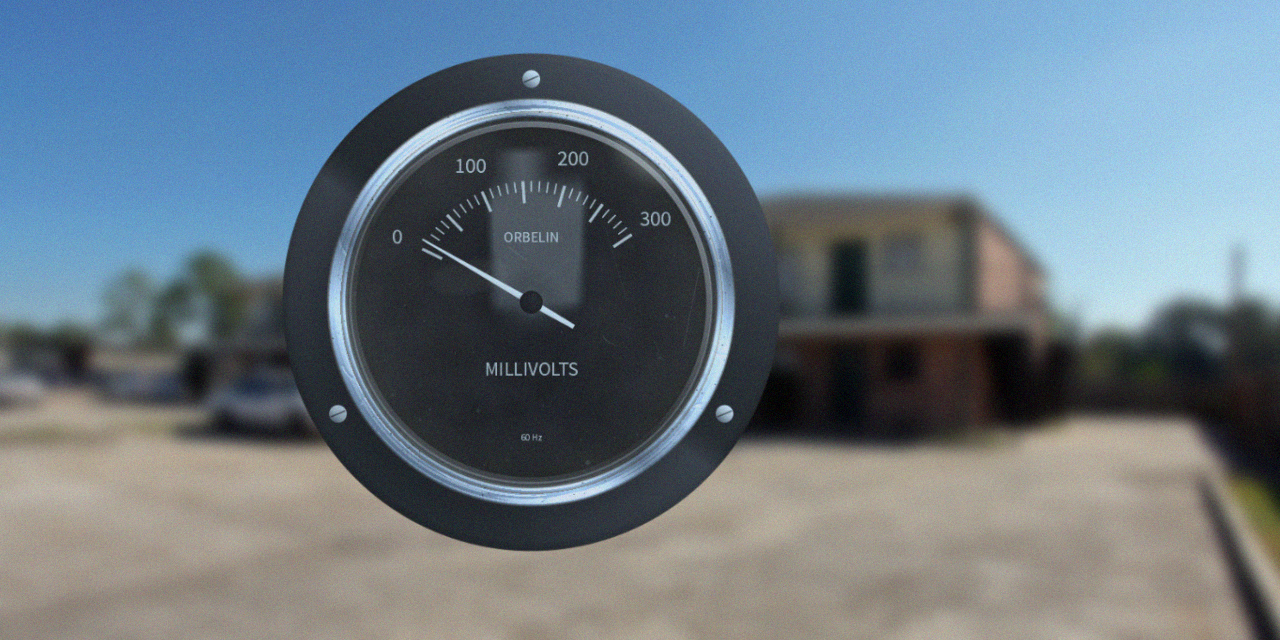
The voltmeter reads 10
